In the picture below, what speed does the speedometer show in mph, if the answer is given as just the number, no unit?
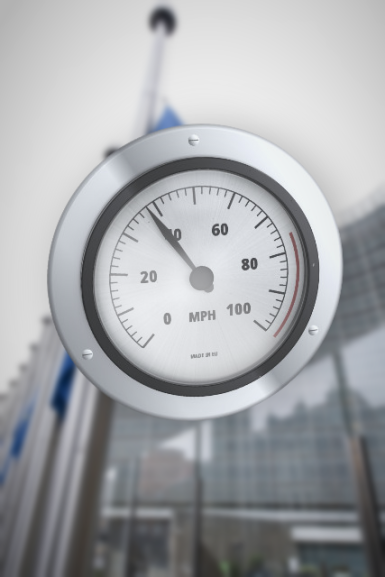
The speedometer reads 38
